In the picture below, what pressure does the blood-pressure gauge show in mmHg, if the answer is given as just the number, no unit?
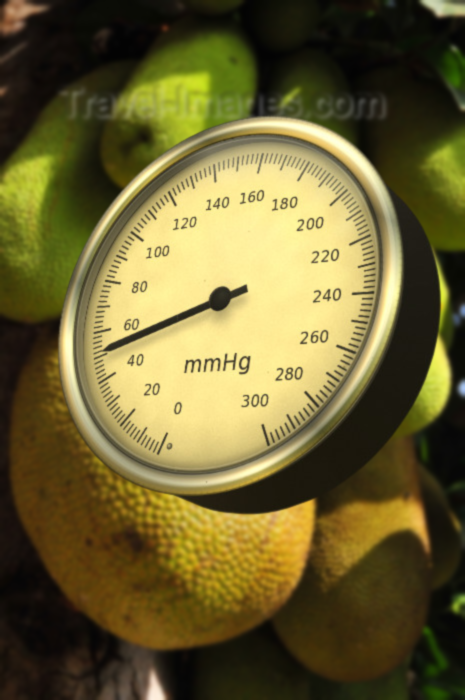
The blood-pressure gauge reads 50
